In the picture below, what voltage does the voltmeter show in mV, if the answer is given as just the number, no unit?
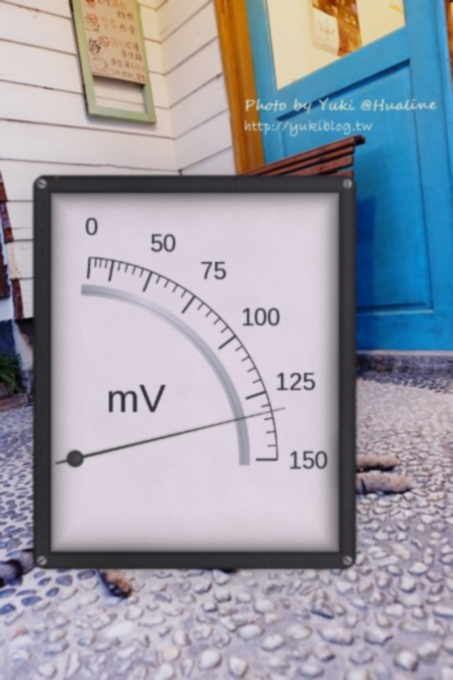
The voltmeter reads 132.5
